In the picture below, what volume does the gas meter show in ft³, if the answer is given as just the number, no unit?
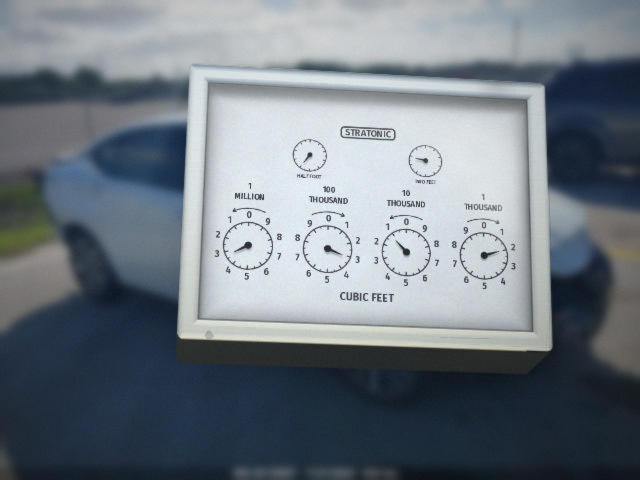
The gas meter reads 331200
